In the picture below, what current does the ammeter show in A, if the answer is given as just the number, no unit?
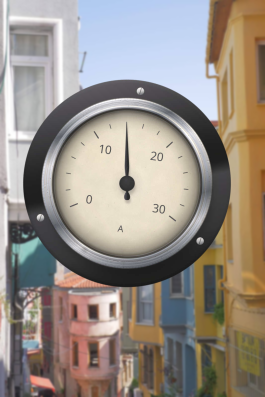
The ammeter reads 14
